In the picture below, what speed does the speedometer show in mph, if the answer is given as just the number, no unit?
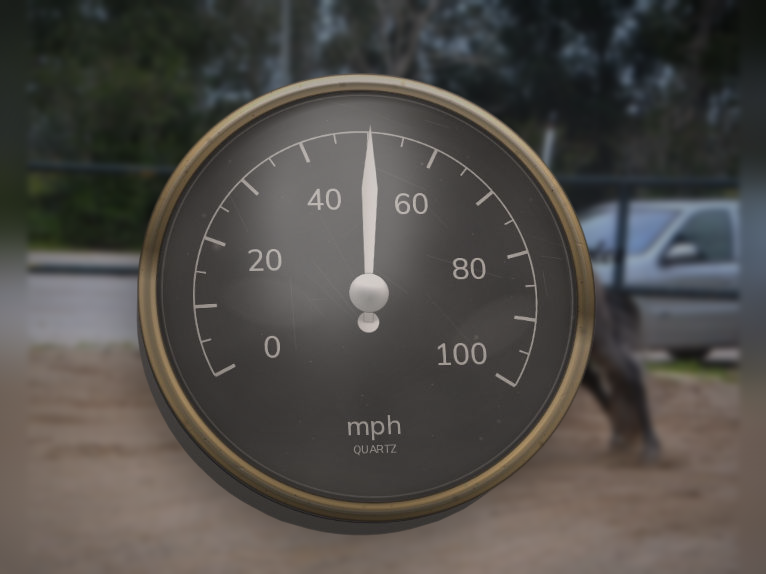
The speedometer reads 50
